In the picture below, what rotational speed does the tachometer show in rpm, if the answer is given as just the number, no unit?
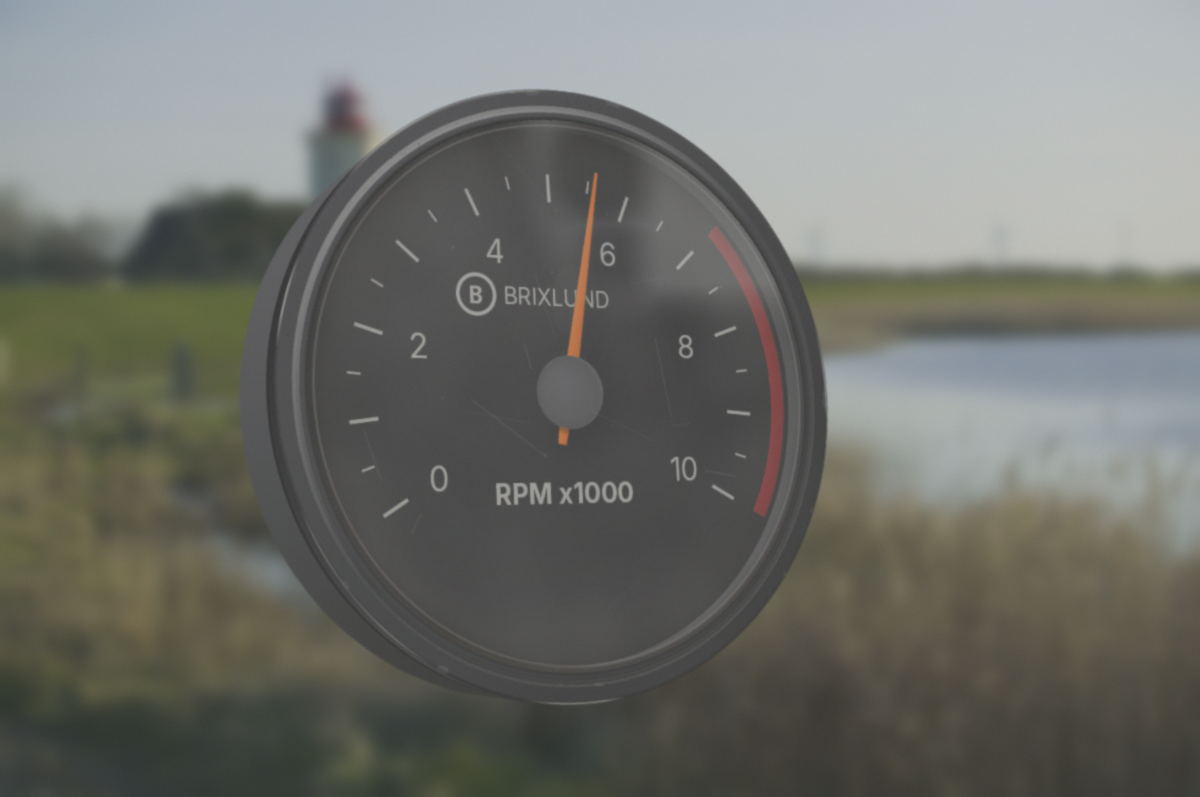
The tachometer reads 5500
